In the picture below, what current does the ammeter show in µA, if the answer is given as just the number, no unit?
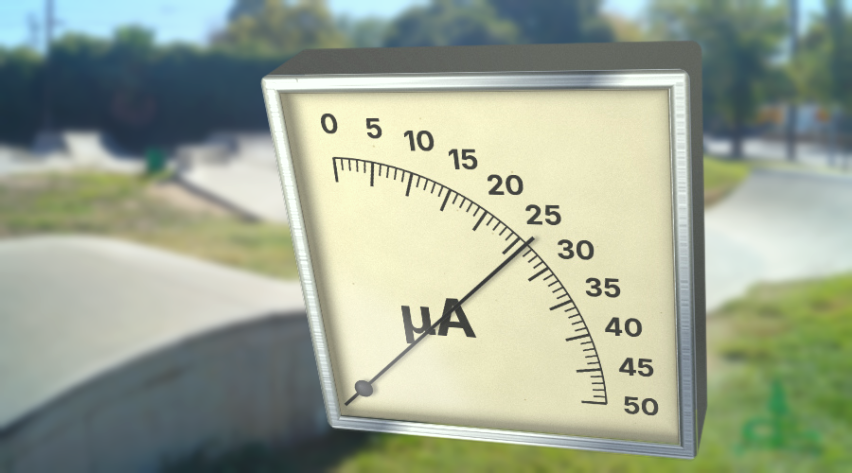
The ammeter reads 26
